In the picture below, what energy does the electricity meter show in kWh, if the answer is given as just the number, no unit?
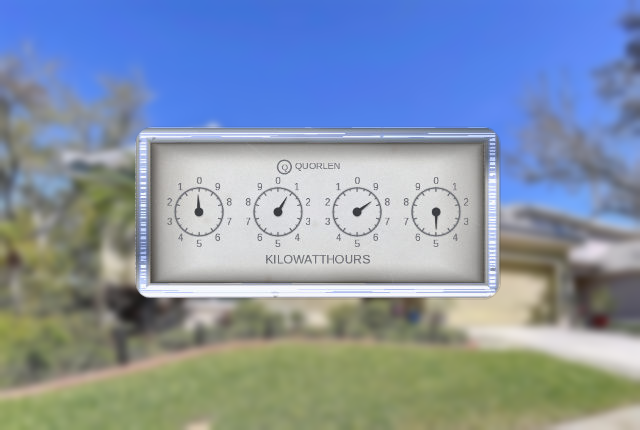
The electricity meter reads 85
